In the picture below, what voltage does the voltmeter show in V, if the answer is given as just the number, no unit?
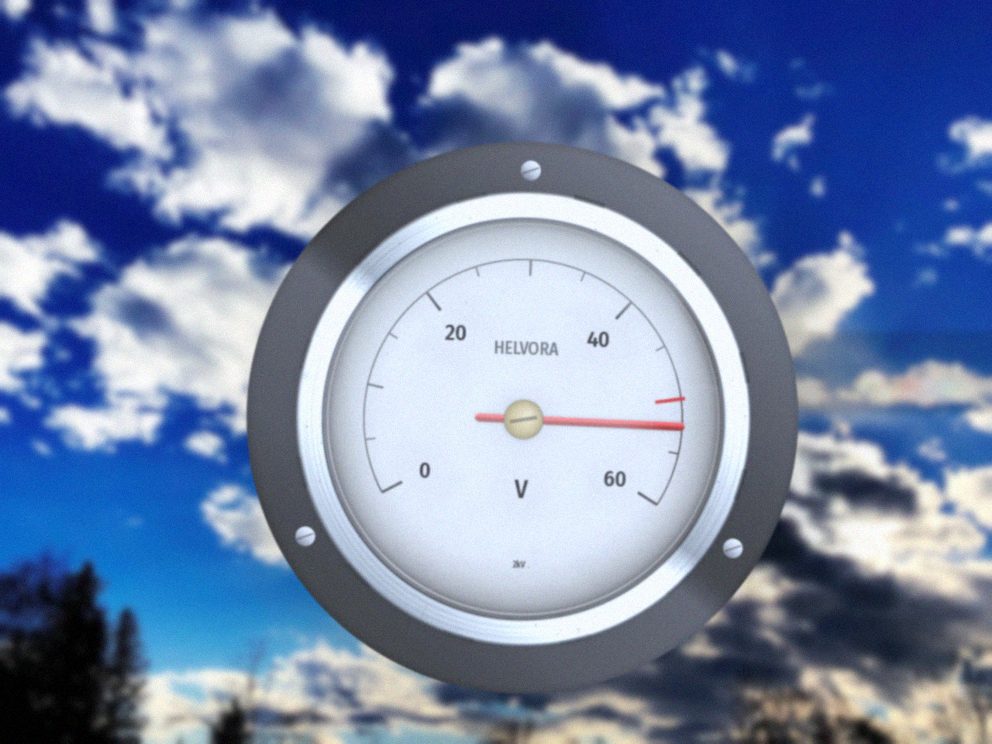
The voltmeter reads 52.5
